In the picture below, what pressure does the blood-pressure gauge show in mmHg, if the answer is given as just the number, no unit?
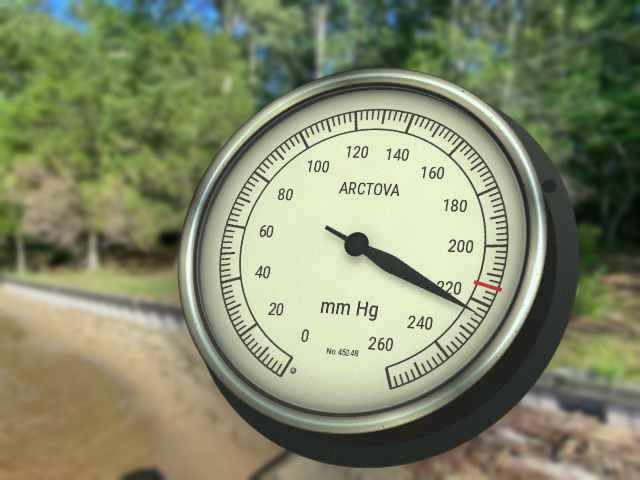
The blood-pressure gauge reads 224
